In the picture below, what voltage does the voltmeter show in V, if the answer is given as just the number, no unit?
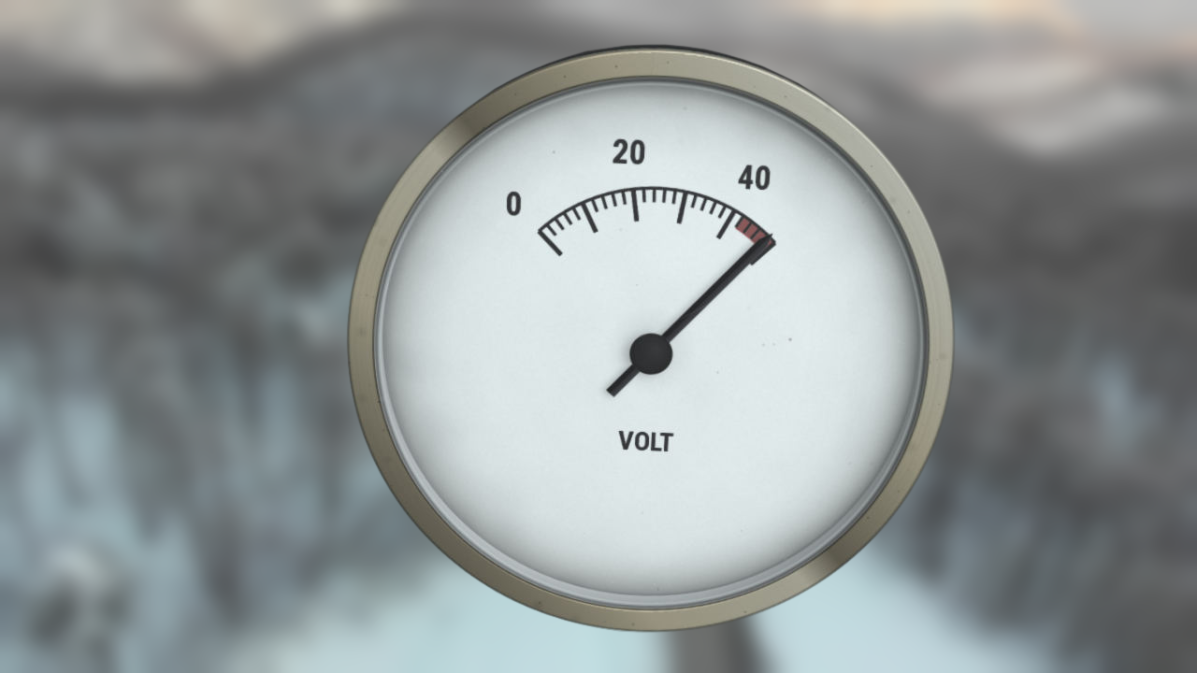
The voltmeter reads 48
